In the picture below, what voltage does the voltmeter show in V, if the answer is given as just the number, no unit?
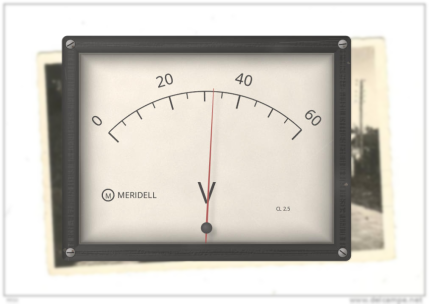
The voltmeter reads 32.5
